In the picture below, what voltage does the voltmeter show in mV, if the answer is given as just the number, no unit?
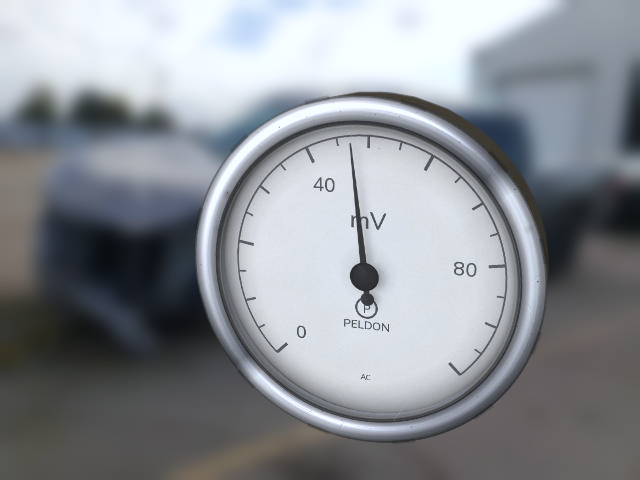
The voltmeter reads 47.5
